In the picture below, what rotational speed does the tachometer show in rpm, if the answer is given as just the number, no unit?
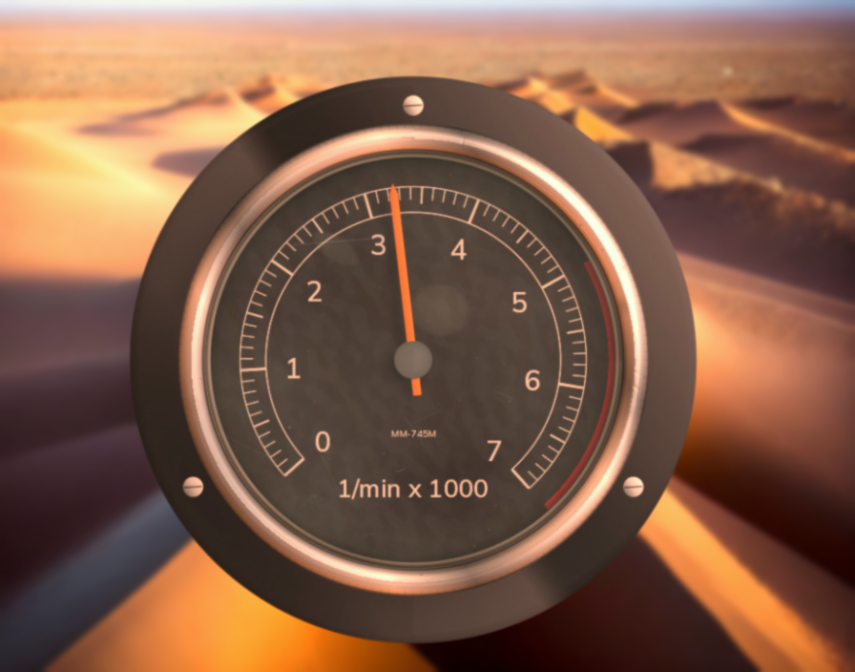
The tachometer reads 3250
